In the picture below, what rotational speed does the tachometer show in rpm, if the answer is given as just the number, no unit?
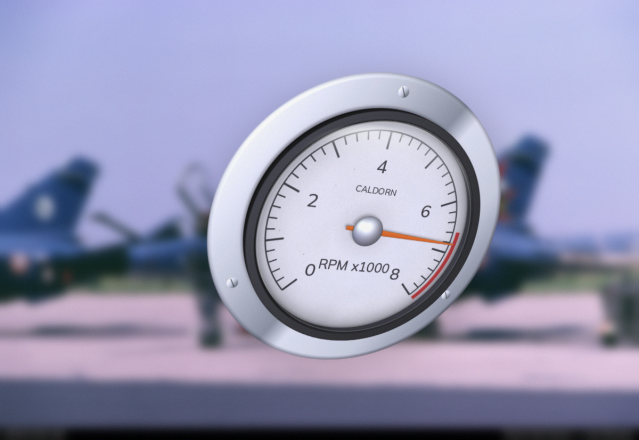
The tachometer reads 6800
